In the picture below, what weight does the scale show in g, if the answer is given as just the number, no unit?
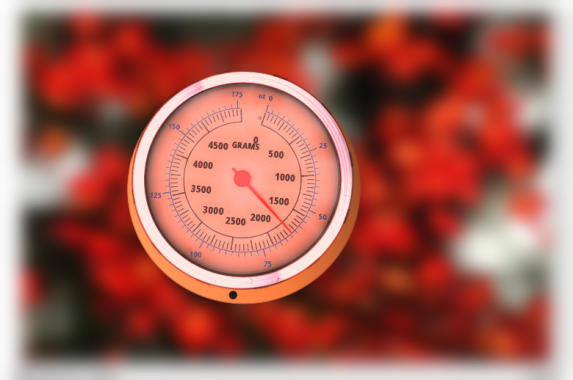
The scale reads 1750
